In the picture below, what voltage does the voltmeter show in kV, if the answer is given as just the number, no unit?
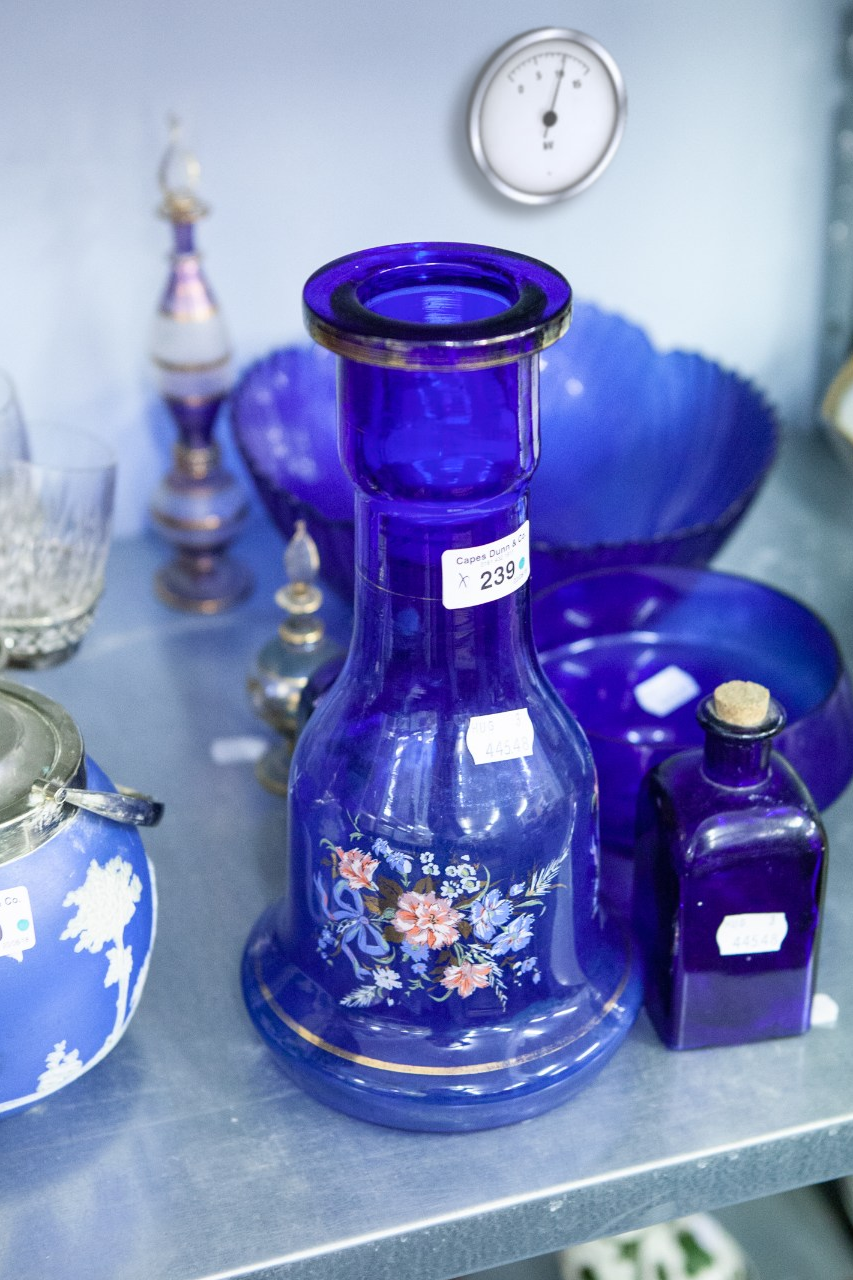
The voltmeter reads 10
